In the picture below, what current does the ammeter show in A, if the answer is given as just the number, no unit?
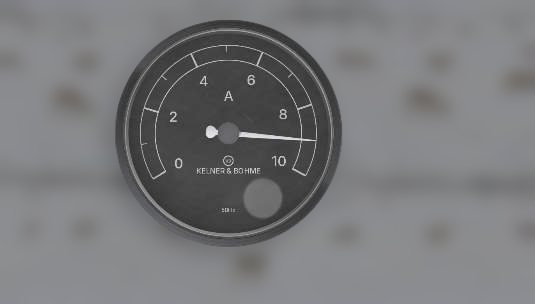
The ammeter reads 9
